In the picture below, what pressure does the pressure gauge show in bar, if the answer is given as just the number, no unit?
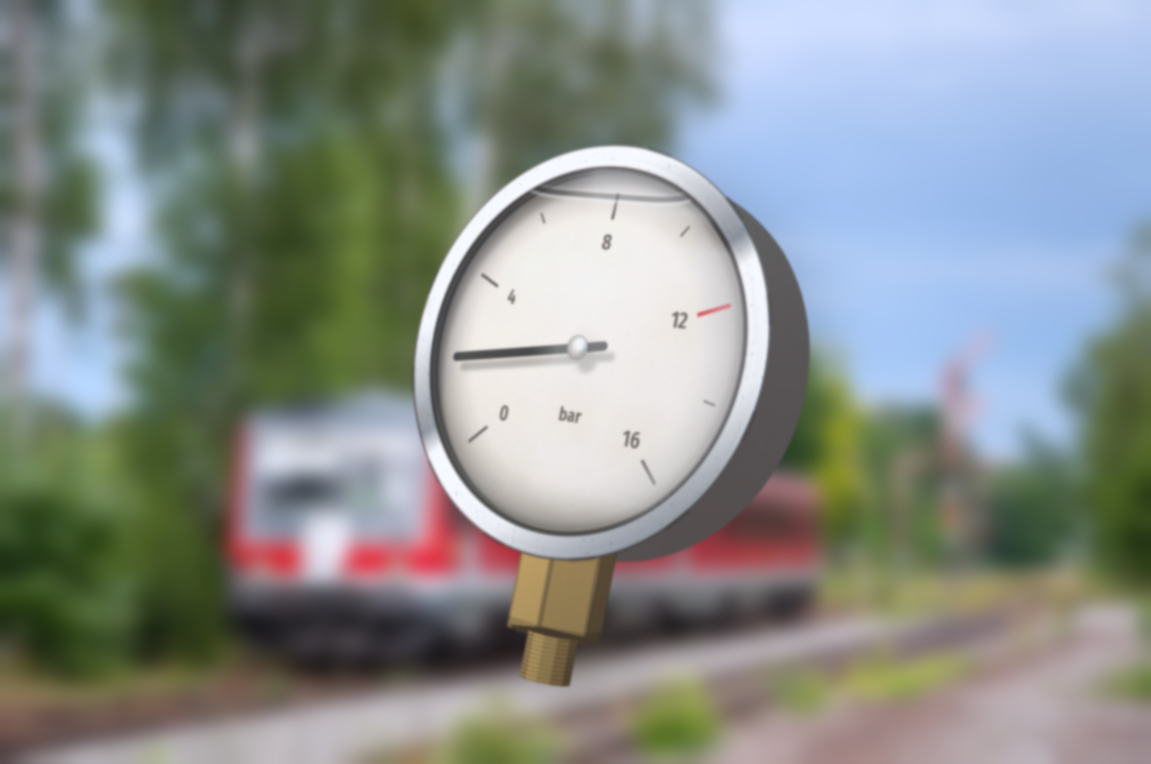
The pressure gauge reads 2
